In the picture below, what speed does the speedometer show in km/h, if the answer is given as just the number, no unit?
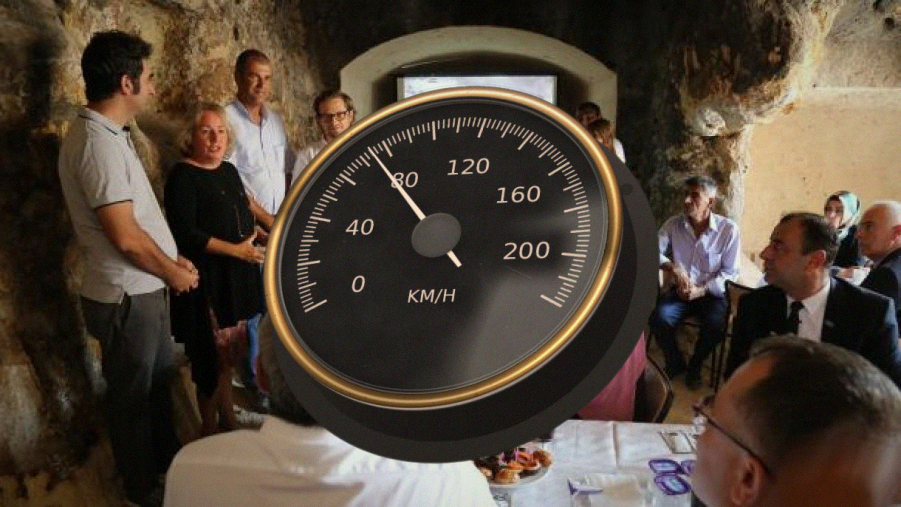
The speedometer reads 74
